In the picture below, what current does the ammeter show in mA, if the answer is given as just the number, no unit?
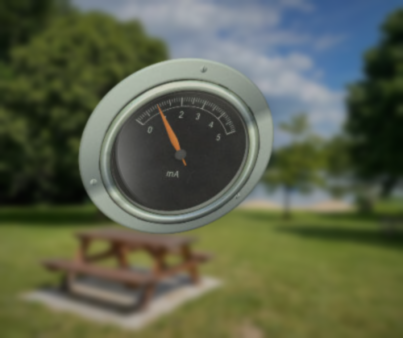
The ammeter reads 1
